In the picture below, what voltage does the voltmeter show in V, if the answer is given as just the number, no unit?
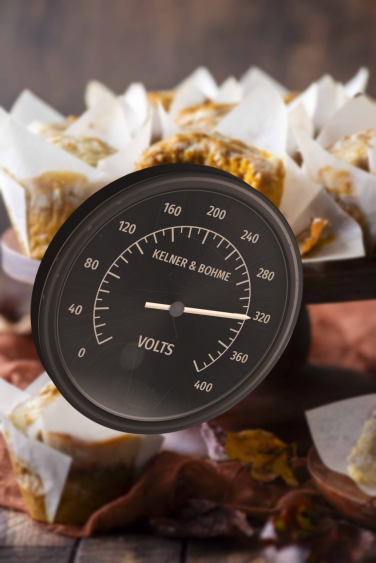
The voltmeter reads 320
